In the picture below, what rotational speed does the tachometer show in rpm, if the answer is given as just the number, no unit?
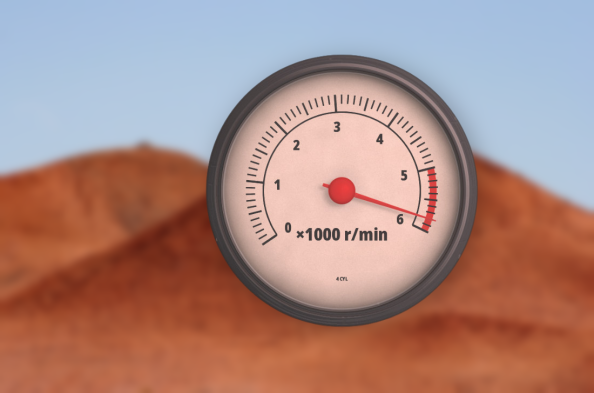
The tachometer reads 5800
